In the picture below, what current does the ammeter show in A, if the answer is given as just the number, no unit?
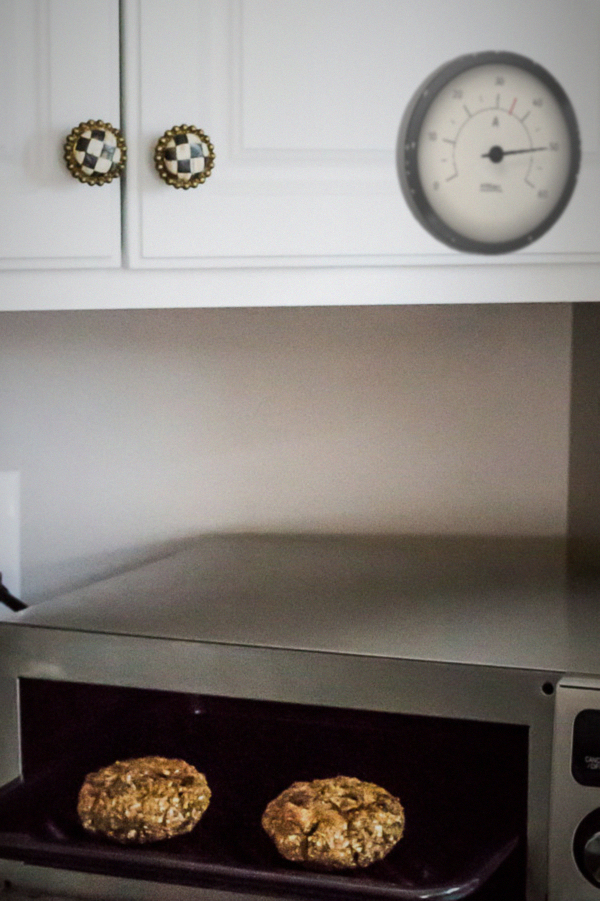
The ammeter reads 50
